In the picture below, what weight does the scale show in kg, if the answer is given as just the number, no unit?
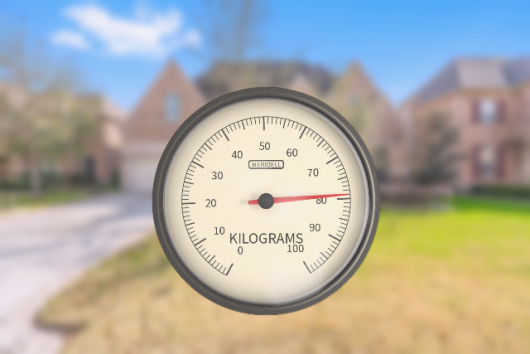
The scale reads 79
